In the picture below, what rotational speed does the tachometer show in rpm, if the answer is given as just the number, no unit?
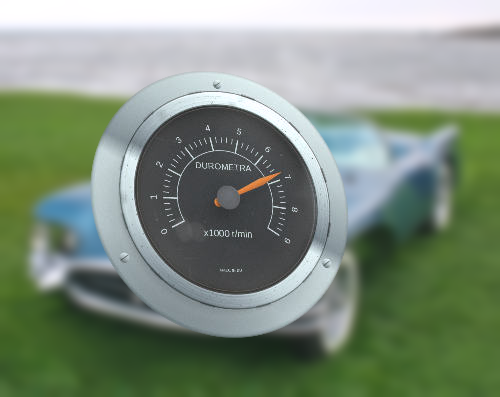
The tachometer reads 6800
